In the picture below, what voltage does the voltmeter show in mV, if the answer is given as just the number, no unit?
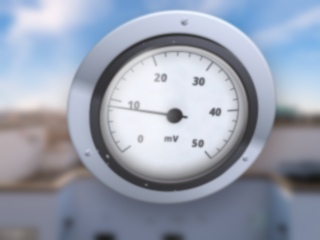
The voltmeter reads 9
